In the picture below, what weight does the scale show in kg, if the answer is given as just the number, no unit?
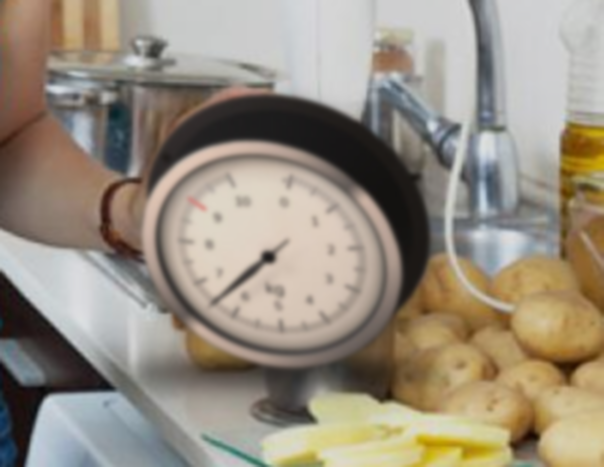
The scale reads 6.5
